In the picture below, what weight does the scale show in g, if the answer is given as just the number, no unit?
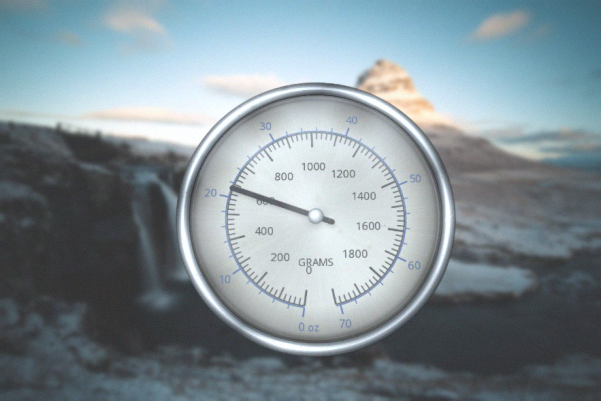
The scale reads 600
